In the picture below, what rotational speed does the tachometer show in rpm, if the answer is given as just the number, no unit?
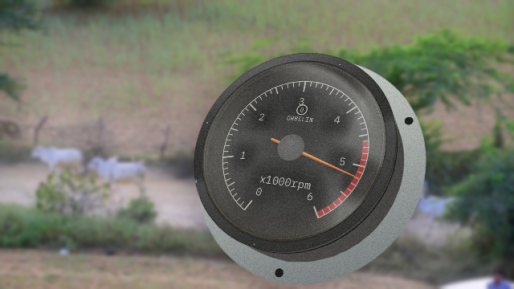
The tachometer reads 5200
